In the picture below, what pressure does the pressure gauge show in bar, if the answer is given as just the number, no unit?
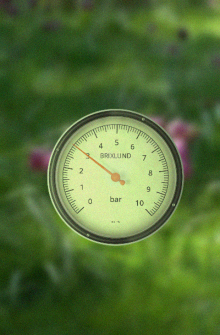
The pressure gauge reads 3
